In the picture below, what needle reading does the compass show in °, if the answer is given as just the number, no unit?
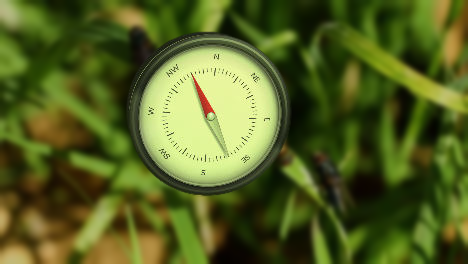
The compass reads 330
